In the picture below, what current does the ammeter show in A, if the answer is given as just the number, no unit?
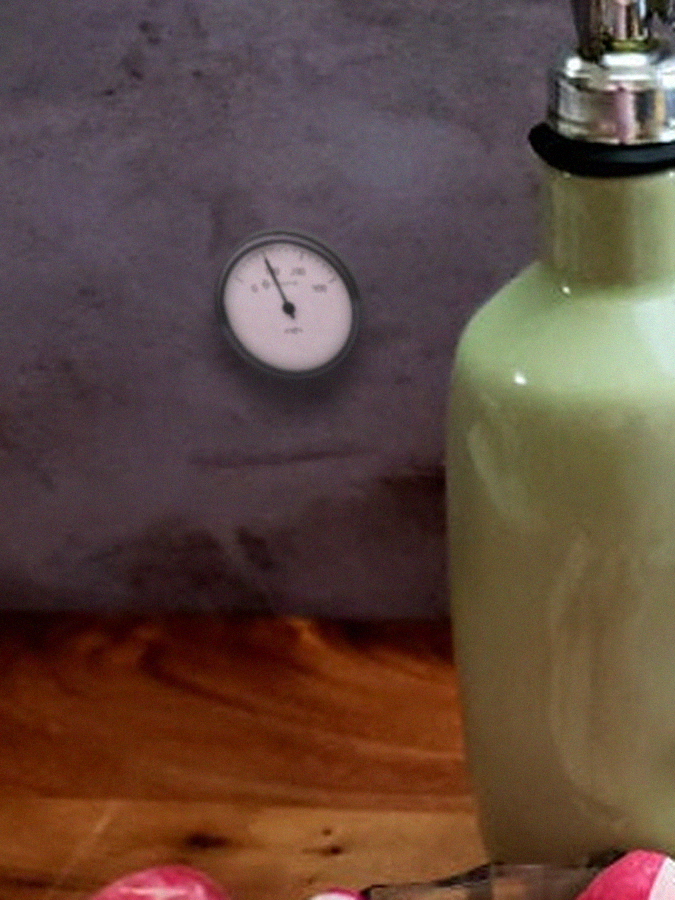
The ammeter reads 100
